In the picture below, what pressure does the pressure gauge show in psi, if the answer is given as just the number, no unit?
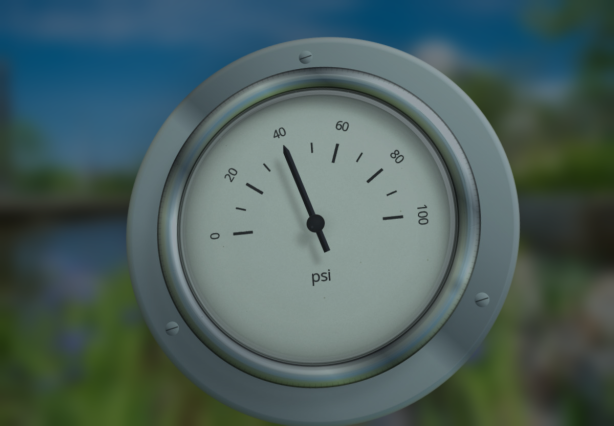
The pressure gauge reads 40
